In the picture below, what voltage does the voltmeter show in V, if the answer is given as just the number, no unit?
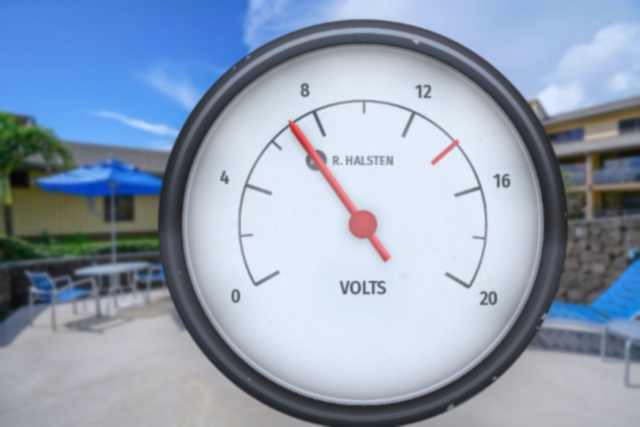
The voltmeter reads 7
